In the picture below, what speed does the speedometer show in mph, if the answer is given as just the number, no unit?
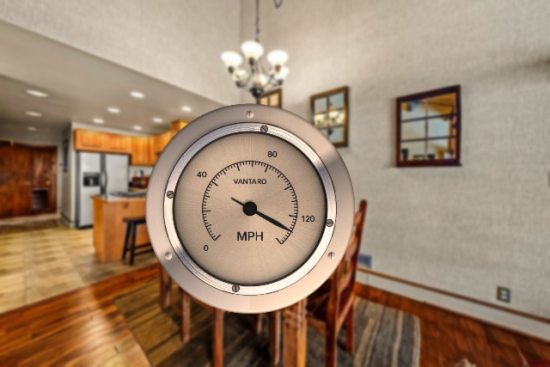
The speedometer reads 130
